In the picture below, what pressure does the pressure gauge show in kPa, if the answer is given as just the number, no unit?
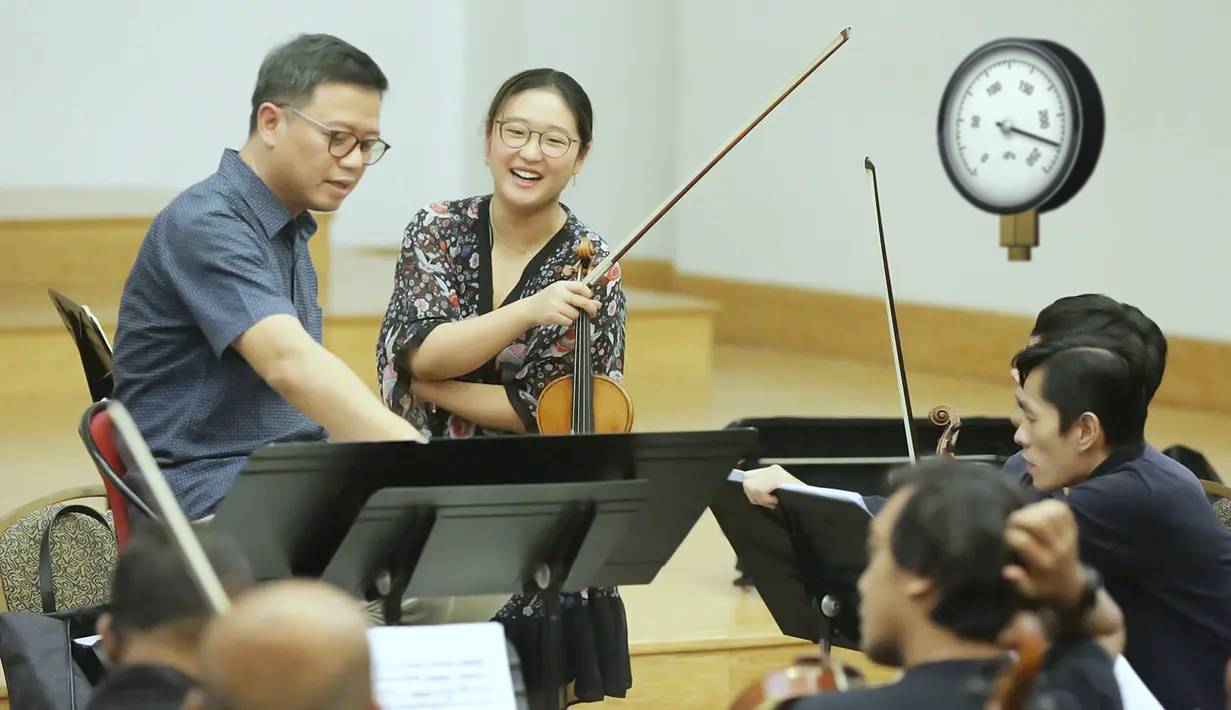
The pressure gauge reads 225
